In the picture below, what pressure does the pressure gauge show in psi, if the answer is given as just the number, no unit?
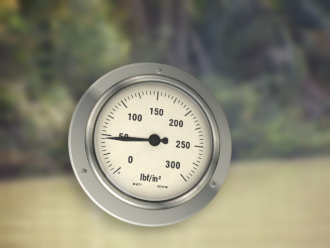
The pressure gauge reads 45
